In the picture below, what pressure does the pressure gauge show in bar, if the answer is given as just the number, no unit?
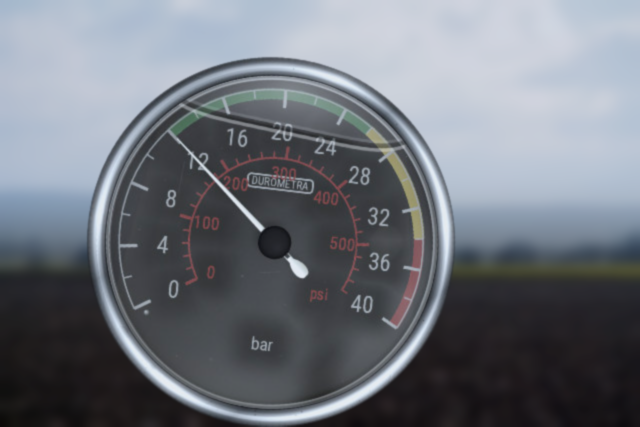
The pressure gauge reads 12
